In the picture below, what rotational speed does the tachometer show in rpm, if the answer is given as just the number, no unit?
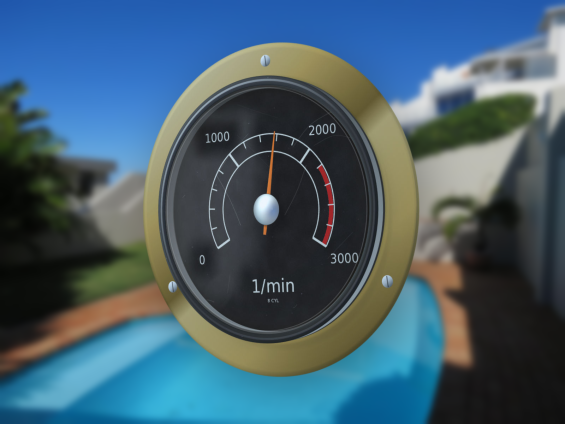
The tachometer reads 1600
